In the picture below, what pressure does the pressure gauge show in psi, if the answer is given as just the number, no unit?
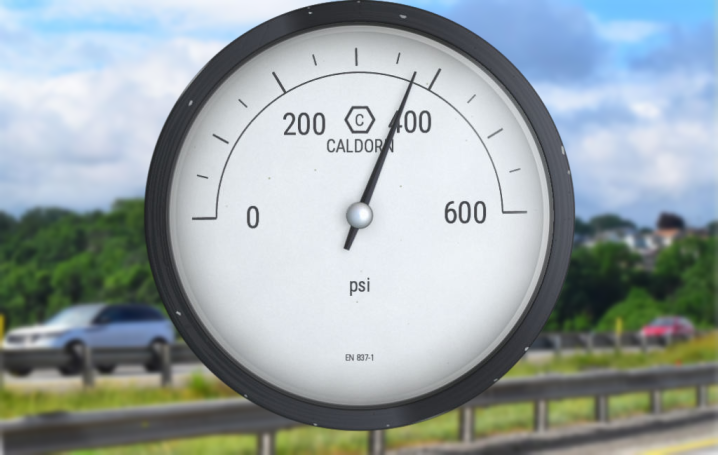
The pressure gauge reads 375
